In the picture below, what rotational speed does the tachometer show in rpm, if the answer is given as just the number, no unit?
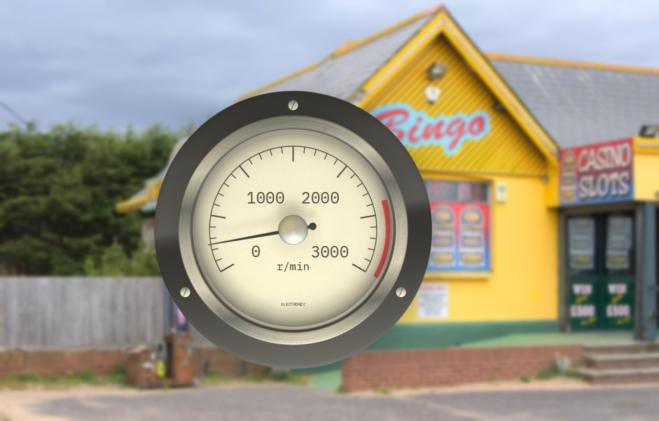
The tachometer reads 250
